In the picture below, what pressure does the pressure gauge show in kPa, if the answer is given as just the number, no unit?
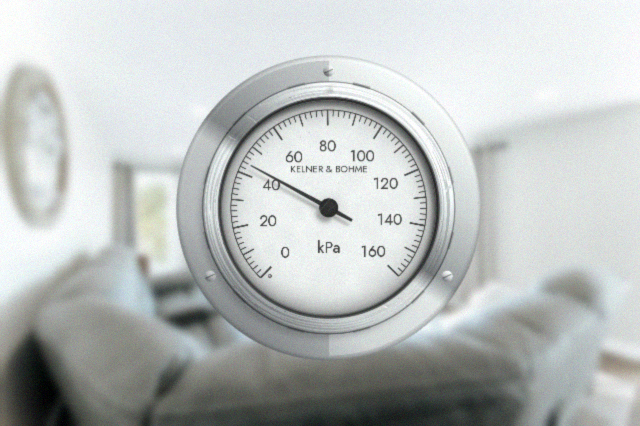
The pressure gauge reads 44
